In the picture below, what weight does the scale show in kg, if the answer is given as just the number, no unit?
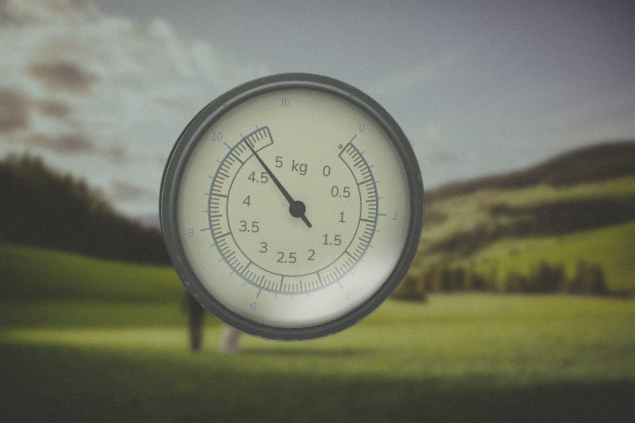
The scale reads 4.7
